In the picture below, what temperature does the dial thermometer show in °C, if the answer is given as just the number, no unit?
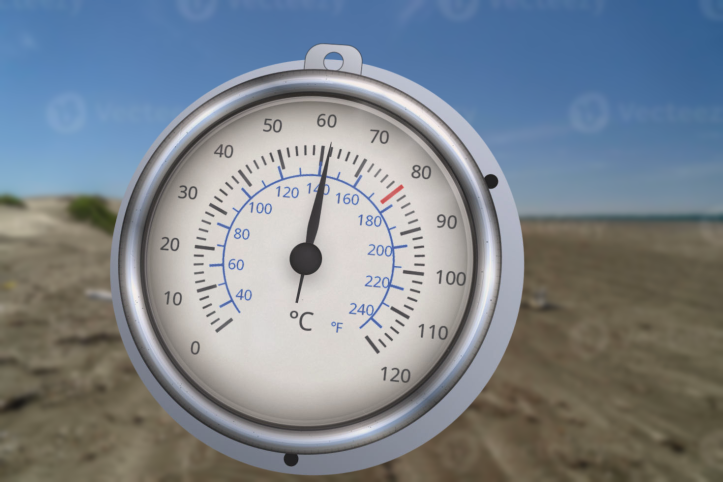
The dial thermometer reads 62
